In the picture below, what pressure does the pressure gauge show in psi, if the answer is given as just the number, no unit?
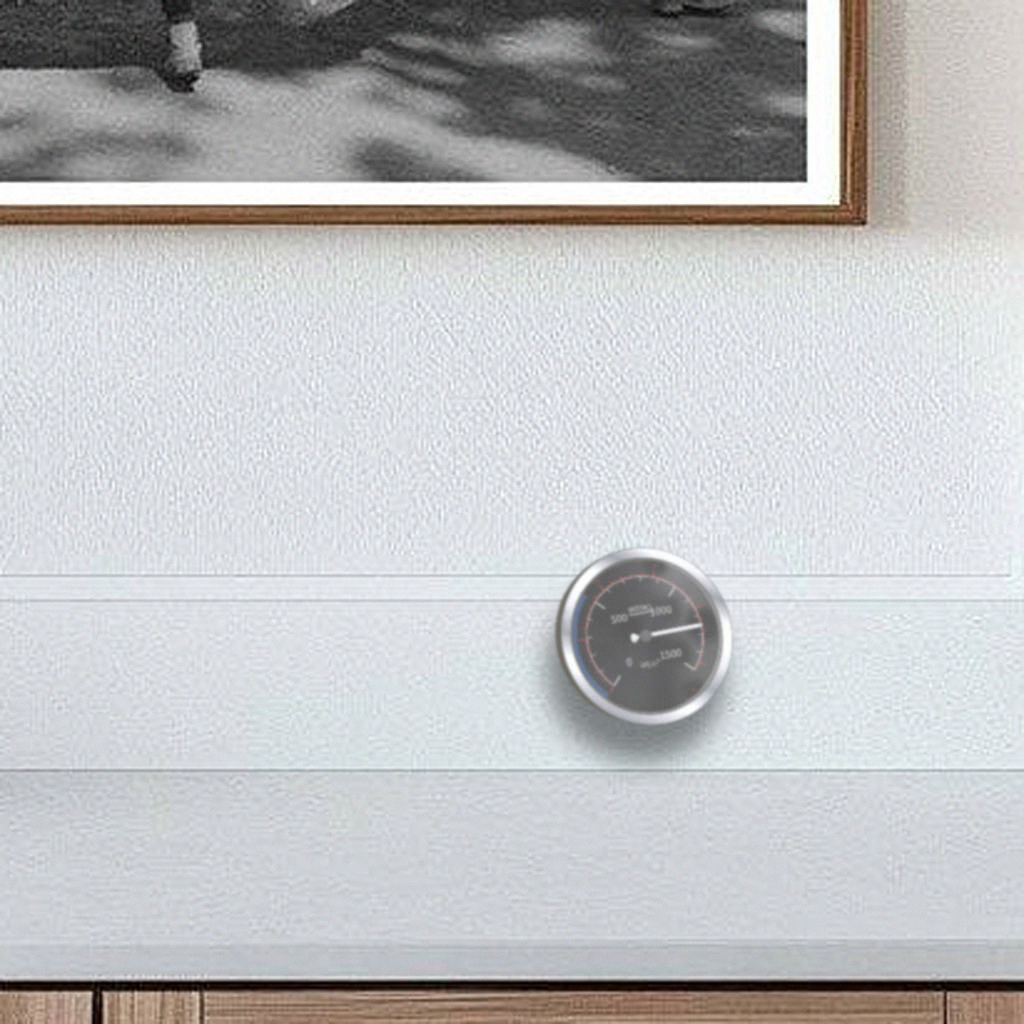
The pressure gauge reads 1250
